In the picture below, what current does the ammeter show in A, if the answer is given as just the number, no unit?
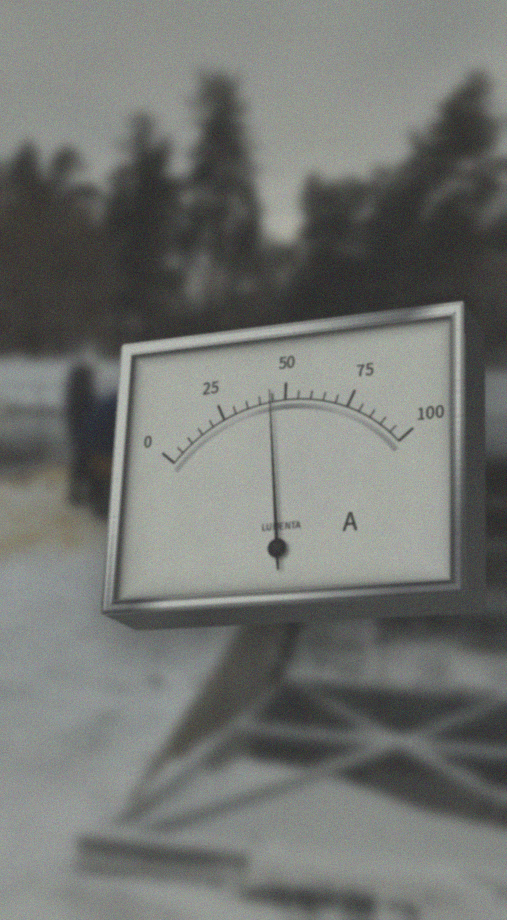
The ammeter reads 45
